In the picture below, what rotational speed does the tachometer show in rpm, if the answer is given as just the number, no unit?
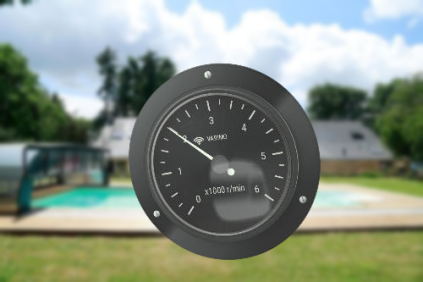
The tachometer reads 2000
